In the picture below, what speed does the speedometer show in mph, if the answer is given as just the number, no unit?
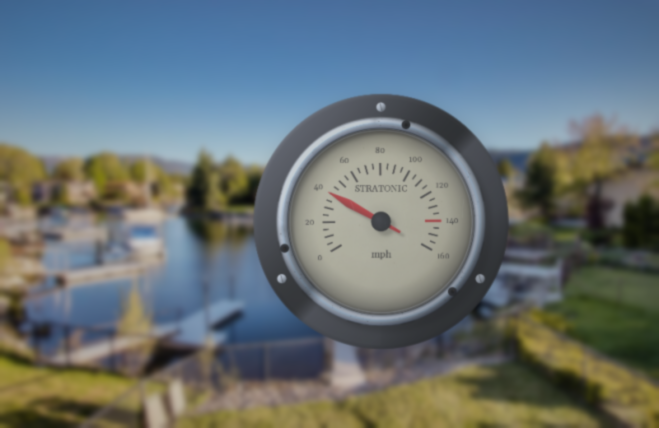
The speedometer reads 40
